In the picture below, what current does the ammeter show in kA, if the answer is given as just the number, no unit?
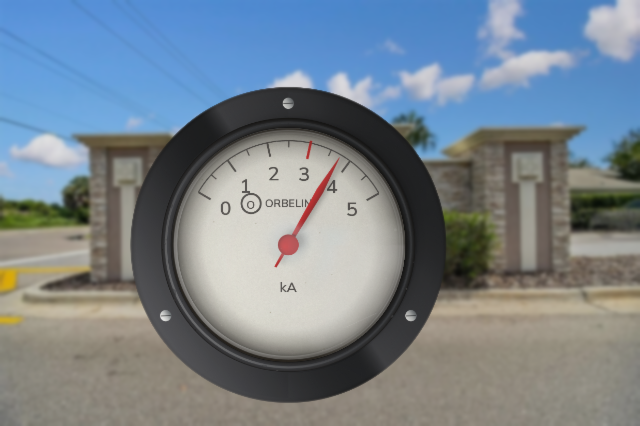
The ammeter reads 3.75
